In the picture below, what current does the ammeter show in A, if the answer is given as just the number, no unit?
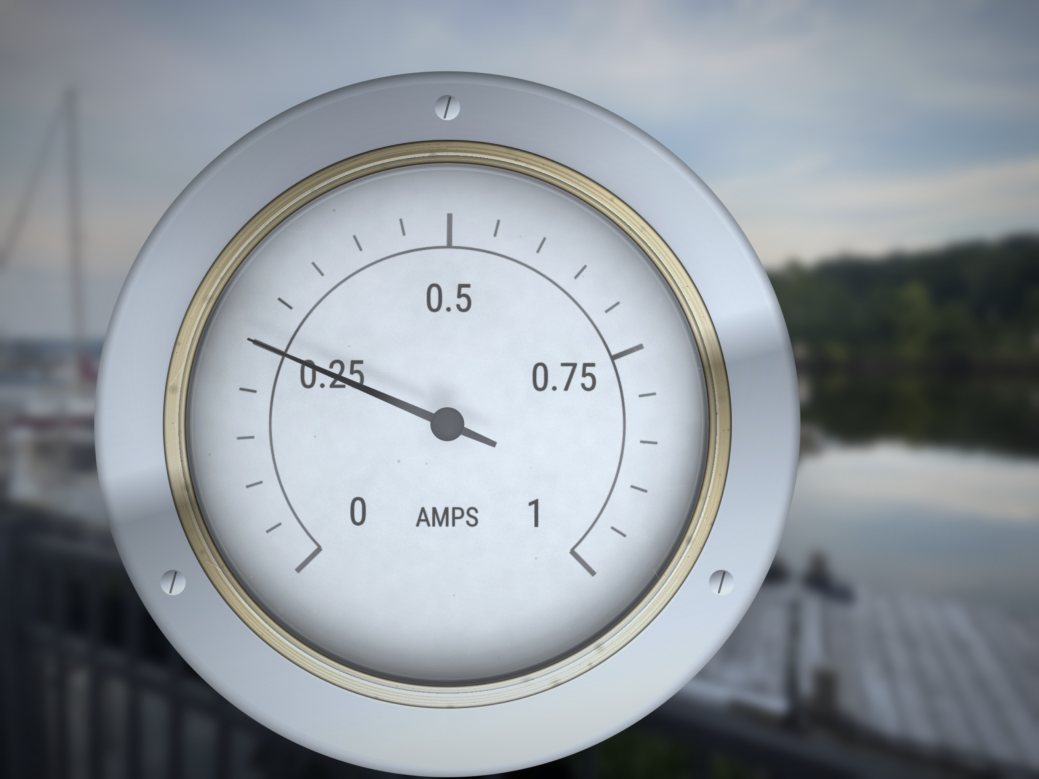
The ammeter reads 0.25
